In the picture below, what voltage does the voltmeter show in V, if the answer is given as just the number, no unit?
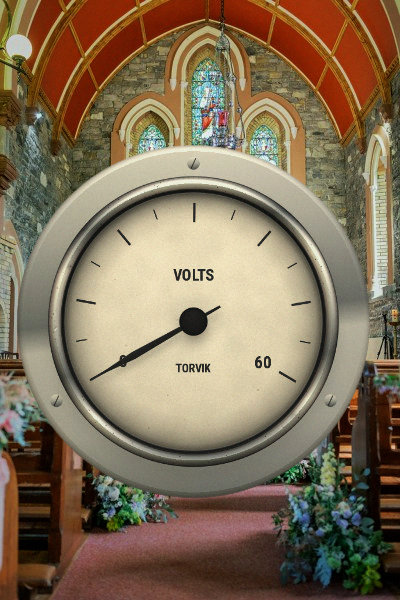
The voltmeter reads 0
